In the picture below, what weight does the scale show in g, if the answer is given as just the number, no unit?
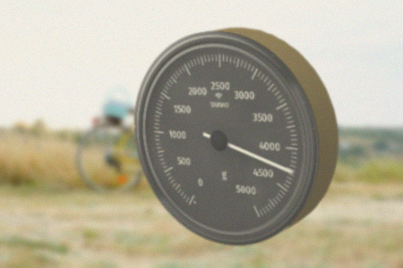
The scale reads 4250
